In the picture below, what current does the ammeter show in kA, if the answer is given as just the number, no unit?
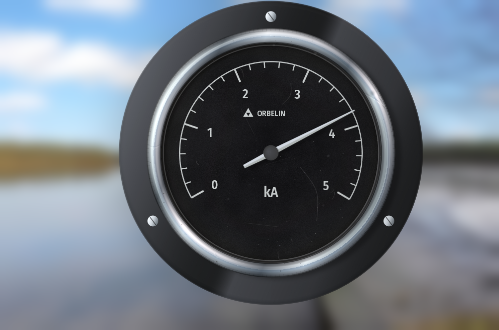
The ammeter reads 3.8
